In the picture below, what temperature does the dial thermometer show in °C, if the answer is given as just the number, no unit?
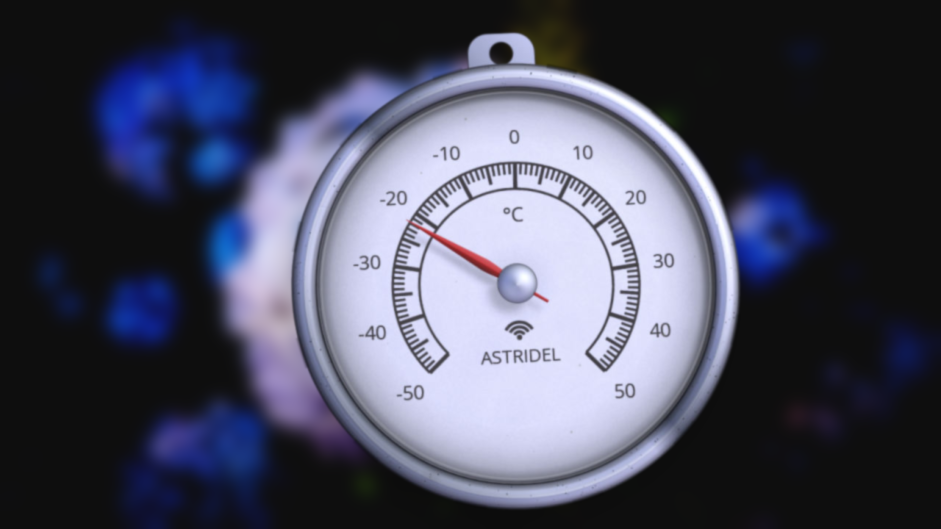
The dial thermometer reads -22
